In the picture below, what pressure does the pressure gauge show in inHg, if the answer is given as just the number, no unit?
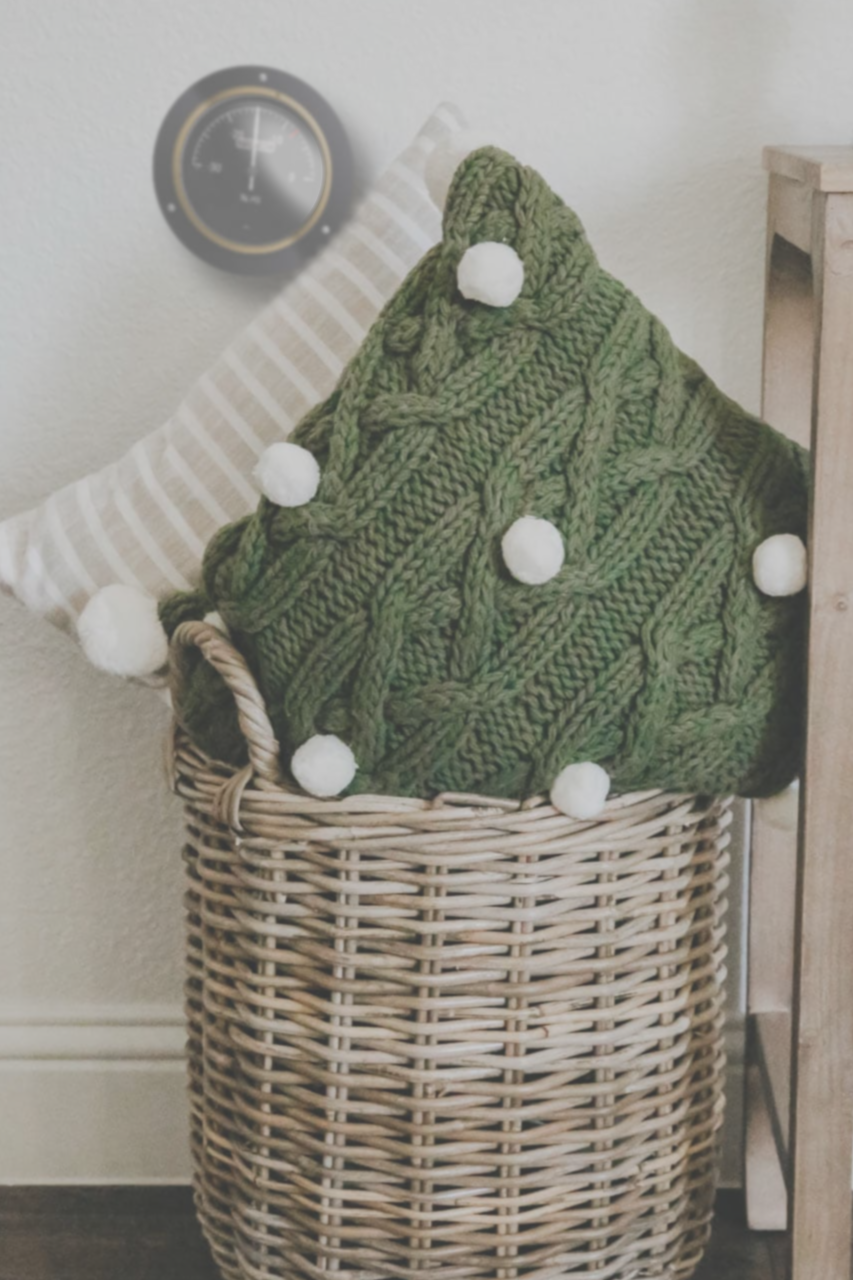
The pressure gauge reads -15
